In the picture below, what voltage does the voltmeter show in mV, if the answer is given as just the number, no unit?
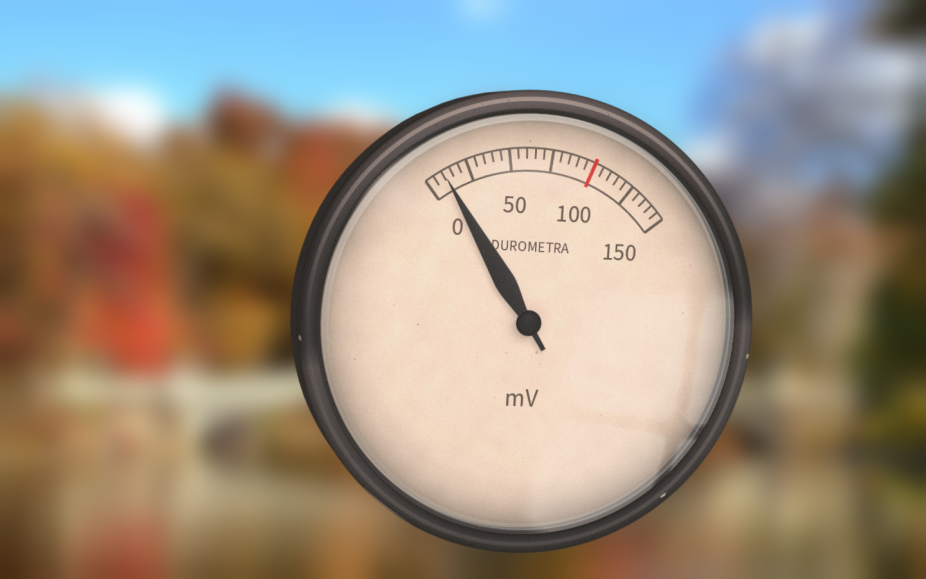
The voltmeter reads 10
